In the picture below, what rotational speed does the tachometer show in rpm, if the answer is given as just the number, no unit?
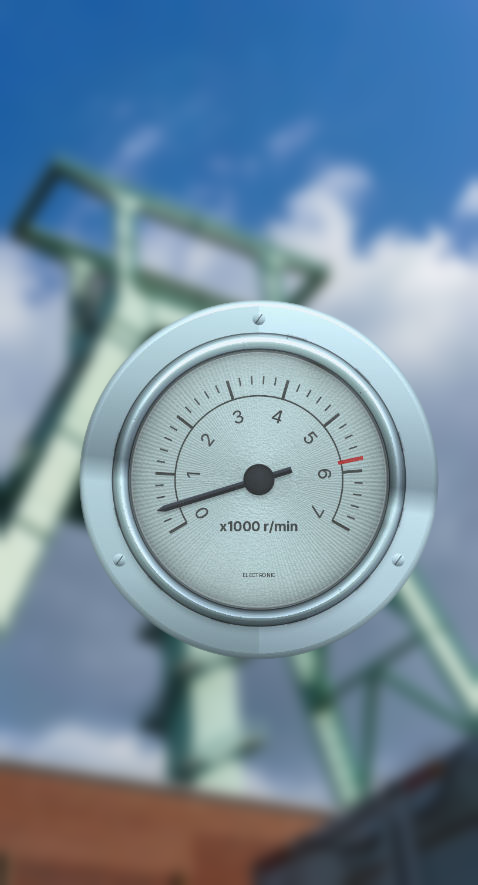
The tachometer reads 400
